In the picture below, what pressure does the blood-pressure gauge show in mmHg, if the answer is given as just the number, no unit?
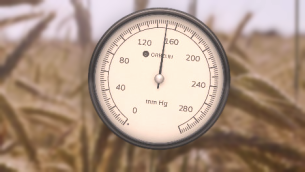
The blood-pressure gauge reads 150
